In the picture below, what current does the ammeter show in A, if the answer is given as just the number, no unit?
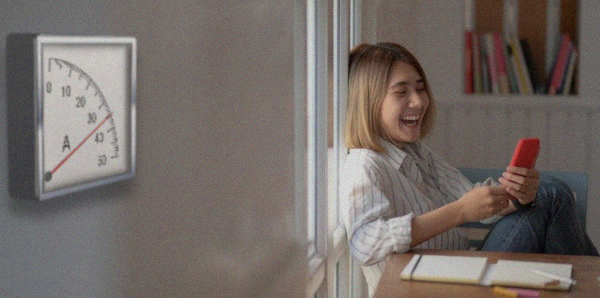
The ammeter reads 35
